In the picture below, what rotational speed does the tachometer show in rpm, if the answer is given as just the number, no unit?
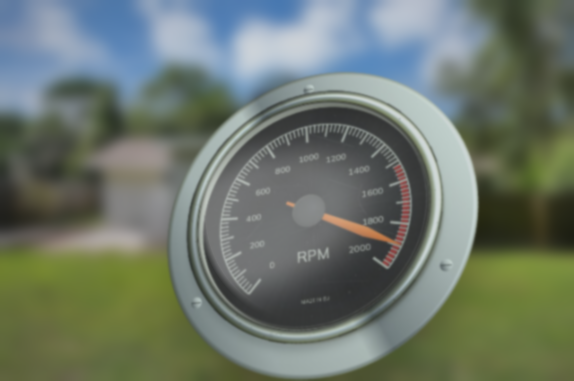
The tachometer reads 1900
